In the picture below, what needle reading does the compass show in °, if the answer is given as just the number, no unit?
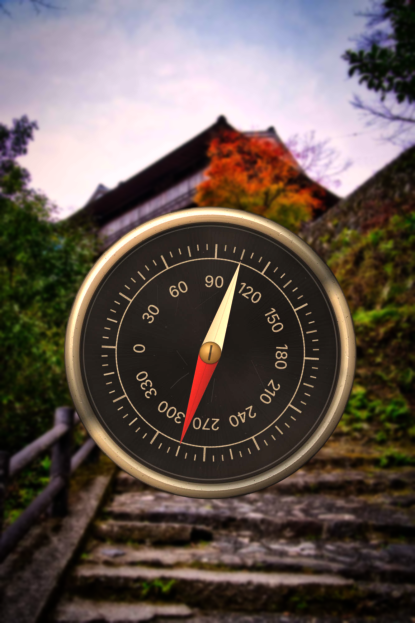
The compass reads 285
